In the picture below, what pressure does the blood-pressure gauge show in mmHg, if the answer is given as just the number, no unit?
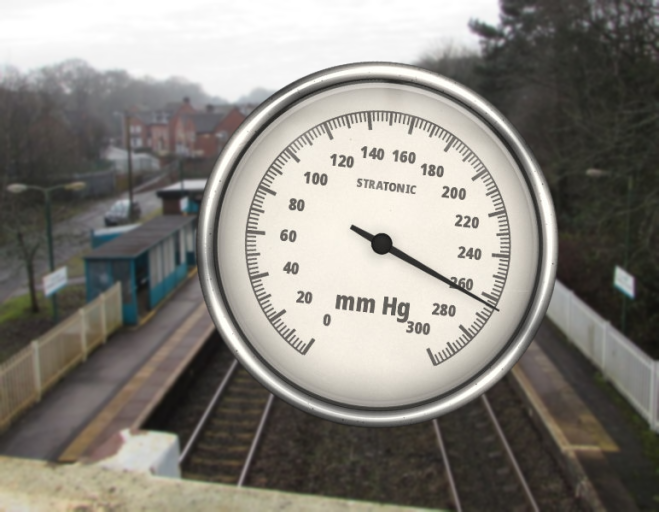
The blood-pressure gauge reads 264
